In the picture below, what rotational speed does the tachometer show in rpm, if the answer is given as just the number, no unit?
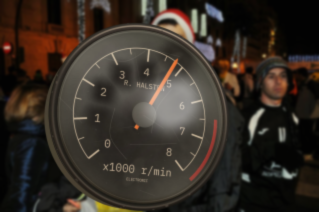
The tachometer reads 4750
